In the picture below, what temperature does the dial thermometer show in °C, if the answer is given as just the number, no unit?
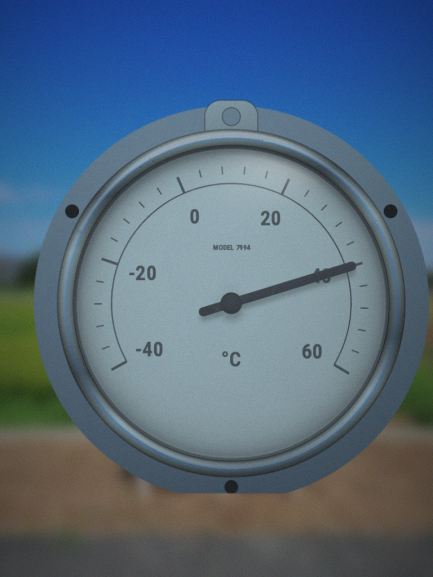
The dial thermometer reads 40
